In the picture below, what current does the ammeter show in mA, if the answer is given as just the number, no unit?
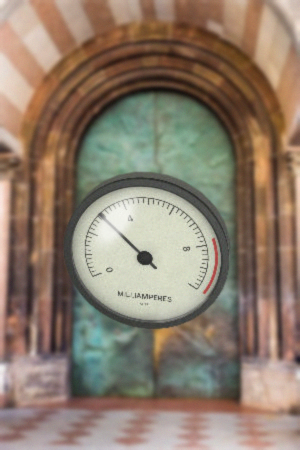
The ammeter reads 3
